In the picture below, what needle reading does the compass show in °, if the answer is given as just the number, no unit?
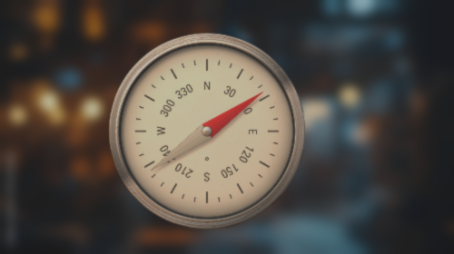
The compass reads 55
